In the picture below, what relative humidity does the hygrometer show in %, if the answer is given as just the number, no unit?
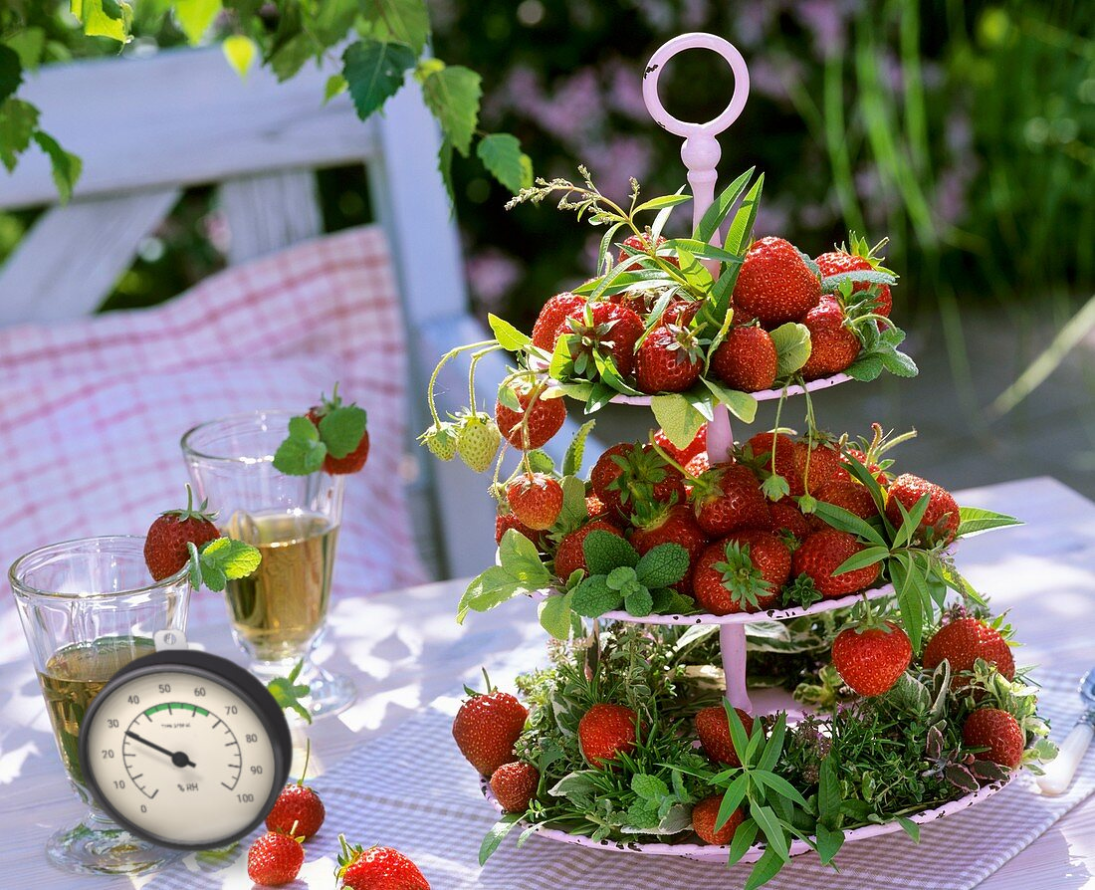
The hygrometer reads 30
